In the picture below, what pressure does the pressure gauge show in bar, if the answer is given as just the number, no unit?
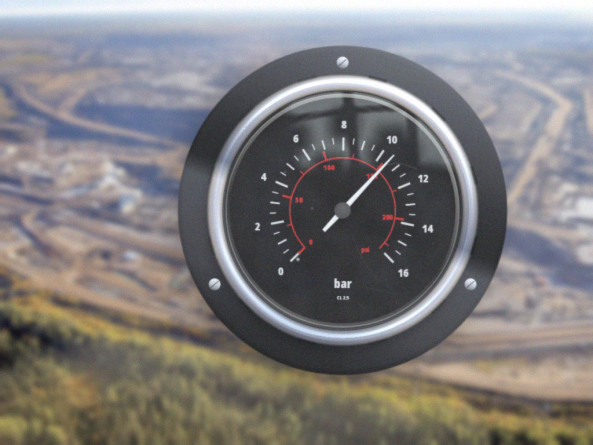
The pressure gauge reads 10.5
